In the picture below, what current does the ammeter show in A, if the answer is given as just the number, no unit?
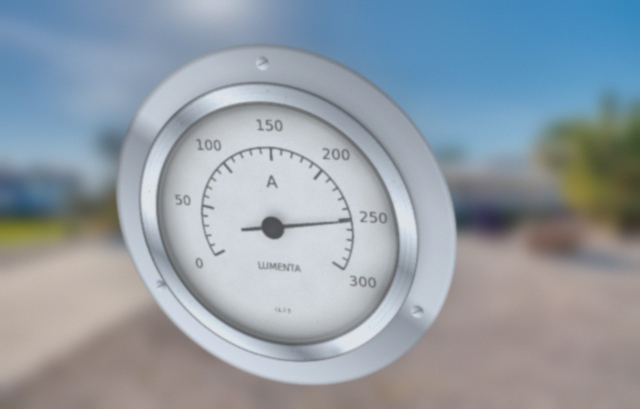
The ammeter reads 250
